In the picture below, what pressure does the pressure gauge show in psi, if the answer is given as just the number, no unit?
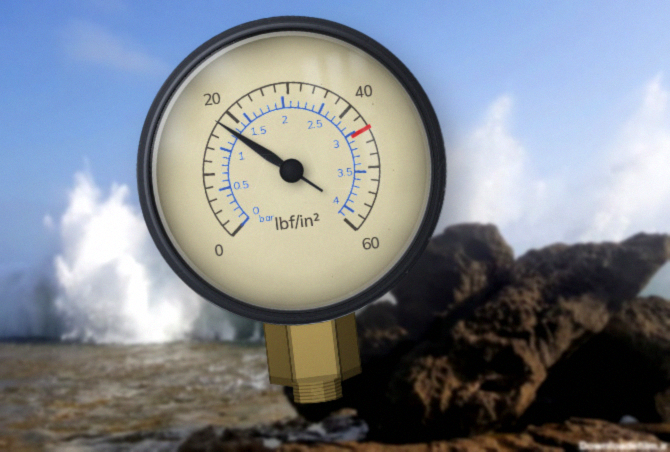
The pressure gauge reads 18
